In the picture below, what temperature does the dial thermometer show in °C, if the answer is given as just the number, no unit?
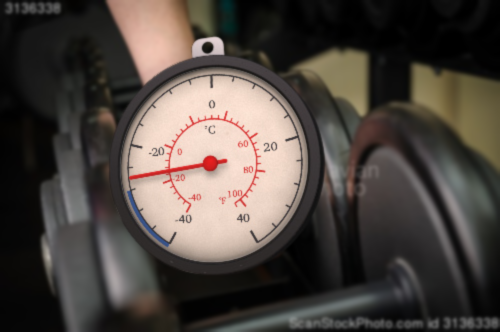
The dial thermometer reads -26
